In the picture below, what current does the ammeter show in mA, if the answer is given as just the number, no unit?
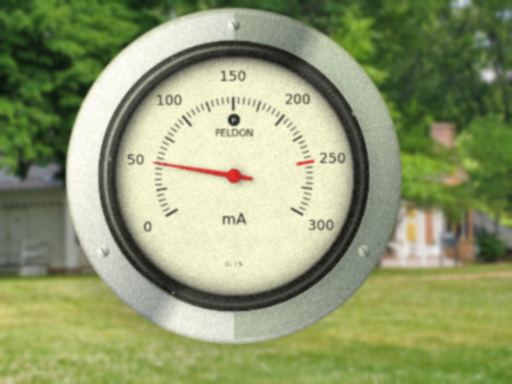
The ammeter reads 50
